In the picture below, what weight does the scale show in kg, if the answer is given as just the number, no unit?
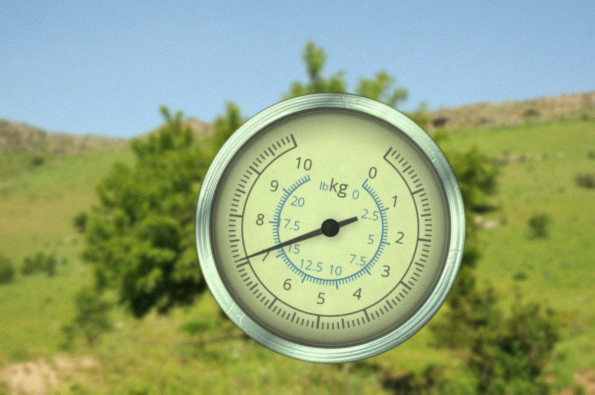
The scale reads 7.1
